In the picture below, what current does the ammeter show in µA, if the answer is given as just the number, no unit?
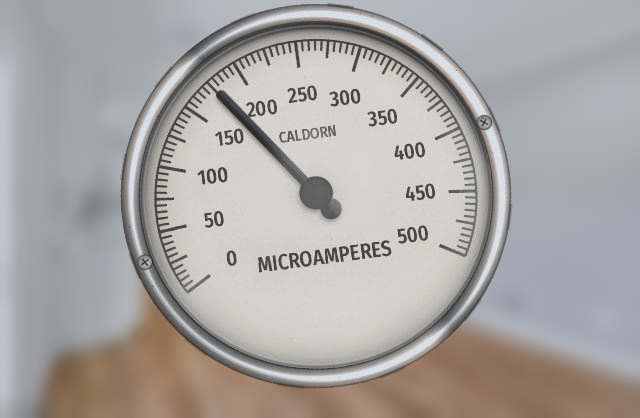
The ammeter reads 175
